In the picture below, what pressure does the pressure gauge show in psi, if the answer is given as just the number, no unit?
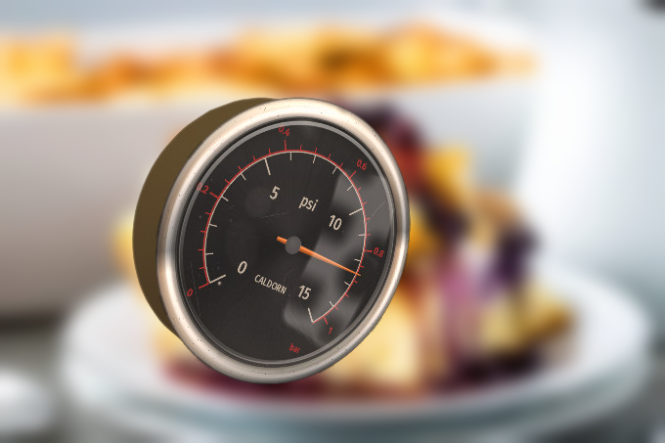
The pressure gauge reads 12.5
